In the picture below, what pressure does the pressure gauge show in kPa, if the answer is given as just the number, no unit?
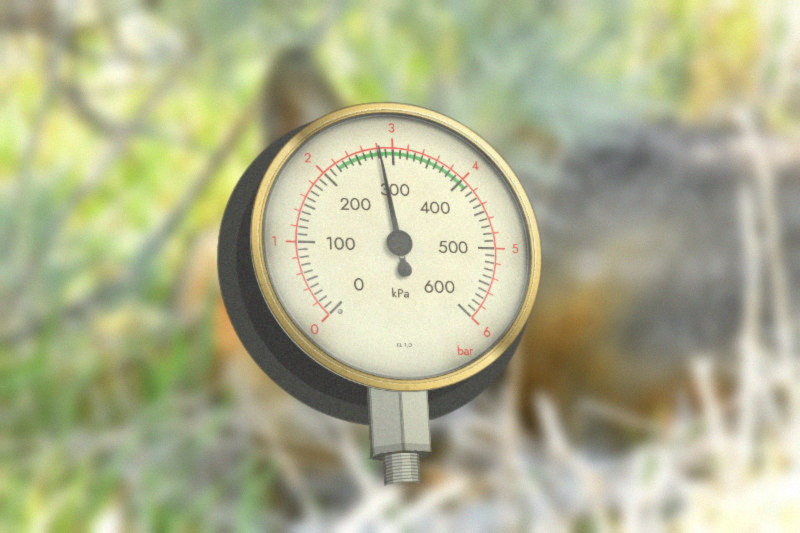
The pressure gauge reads 280
